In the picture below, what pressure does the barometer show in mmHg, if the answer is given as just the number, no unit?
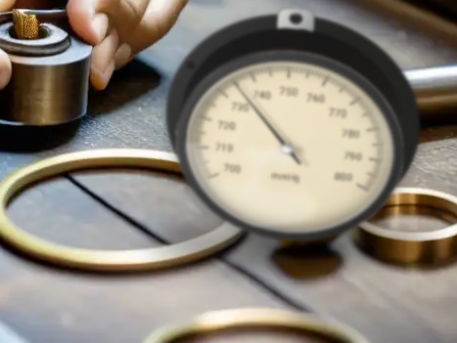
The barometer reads 735
